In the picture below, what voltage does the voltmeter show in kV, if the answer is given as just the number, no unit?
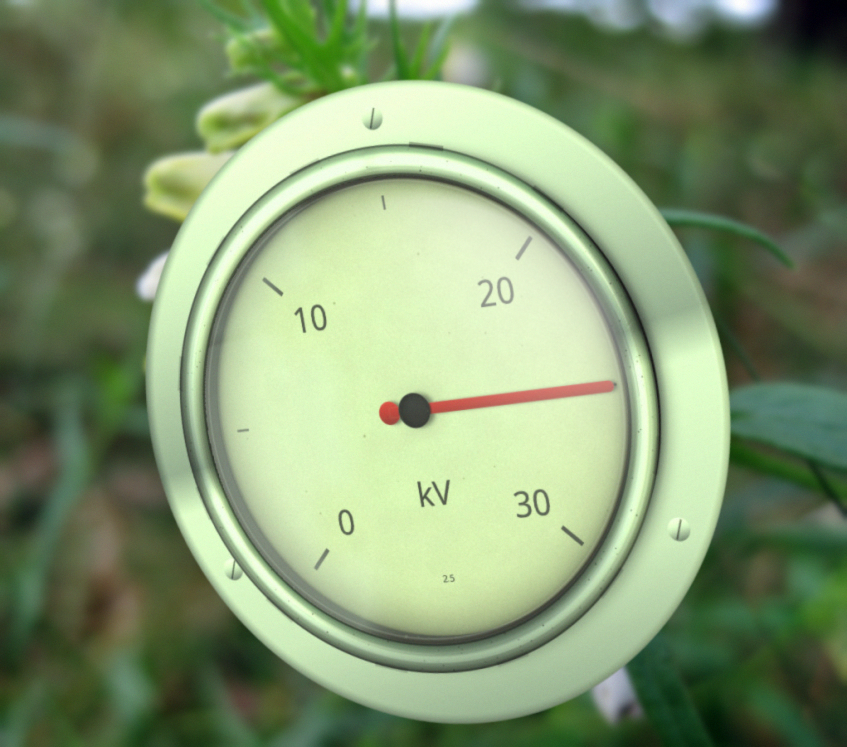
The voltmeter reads 25
